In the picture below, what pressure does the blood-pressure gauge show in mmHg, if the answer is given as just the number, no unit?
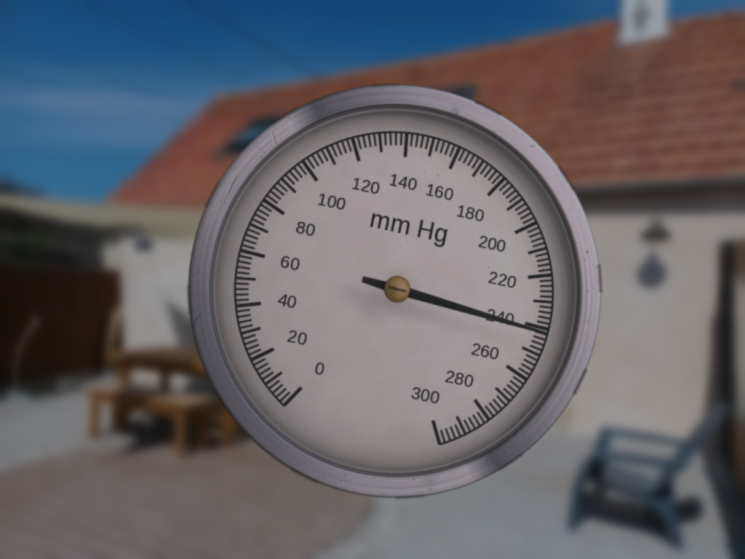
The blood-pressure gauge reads 242
